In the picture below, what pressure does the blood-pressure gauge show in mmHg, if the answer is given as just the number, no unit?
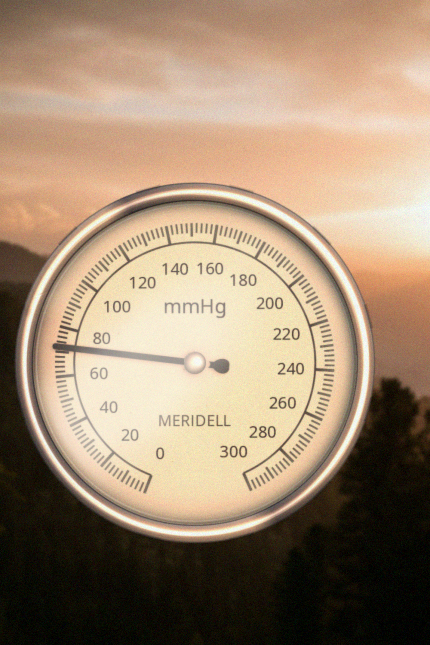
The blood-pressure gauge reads 72
